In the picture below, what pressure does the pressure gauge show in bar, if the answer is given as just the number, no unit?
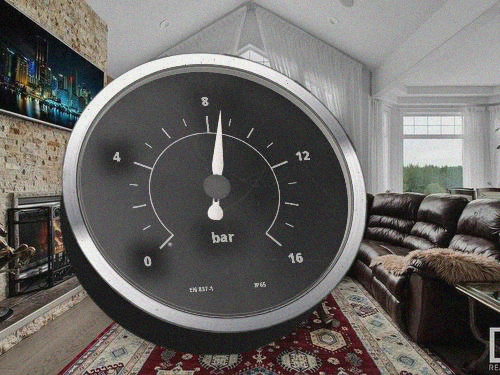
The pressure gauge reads 8.5
